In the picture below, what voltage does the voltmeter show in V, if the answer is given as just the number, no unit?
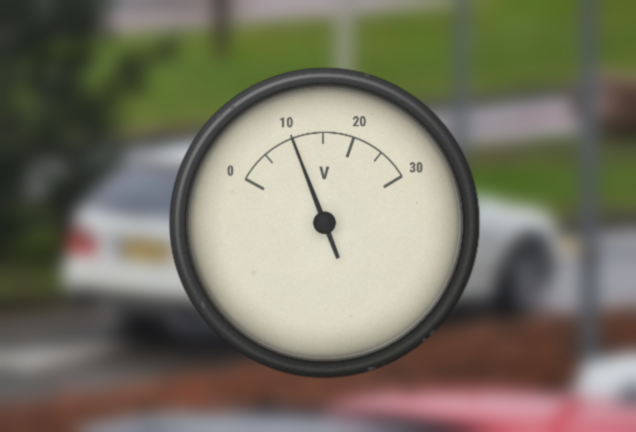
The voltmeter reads 10
